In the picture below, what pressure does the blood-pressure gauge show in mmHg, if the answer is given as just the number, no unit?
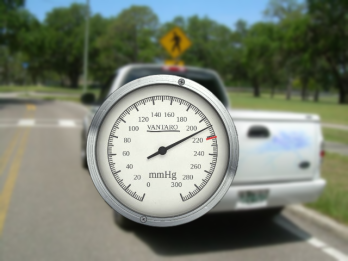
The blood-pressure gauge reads 210
